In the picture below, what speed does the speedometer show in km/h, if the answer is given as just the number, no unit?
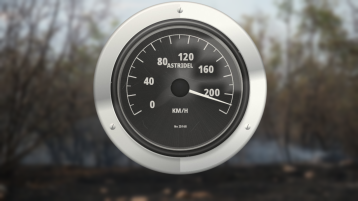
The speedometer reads 210
